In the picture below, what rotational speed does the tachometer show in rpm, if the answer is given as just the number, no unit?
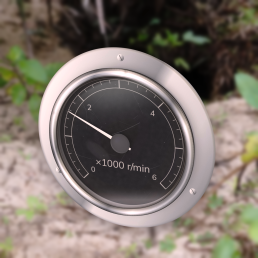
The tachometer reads 1600
